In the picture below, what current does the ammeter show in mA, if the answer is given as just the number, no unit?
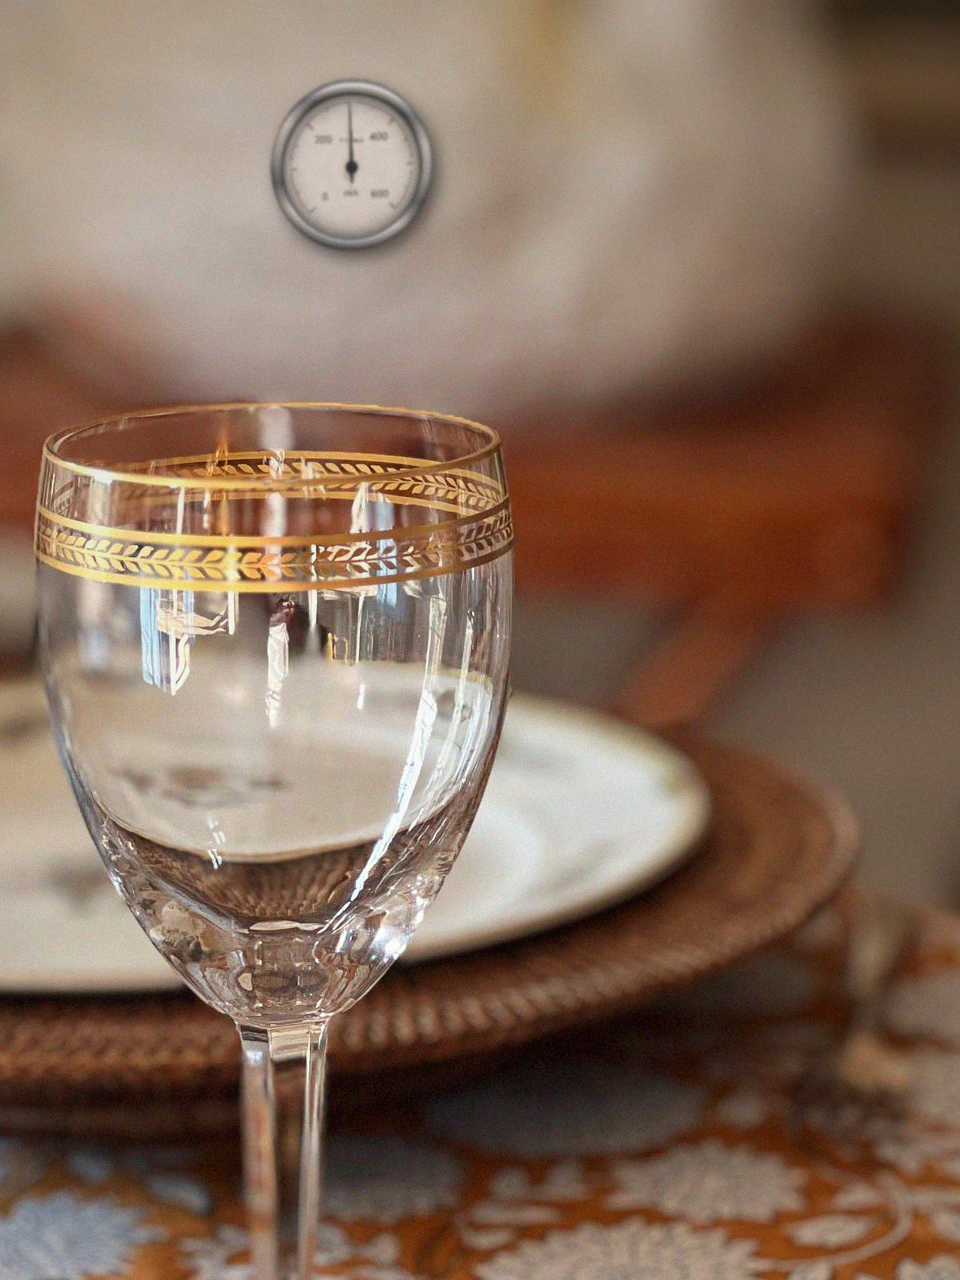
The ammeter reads 300
